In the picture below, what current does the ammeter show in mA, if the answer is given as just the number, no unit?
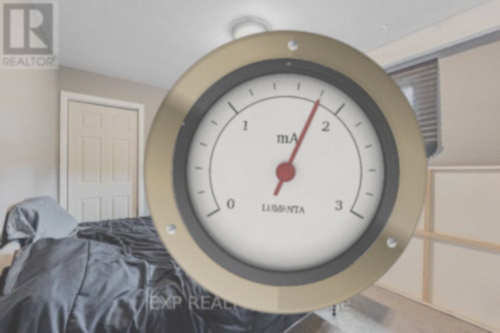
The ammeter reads 1.8
